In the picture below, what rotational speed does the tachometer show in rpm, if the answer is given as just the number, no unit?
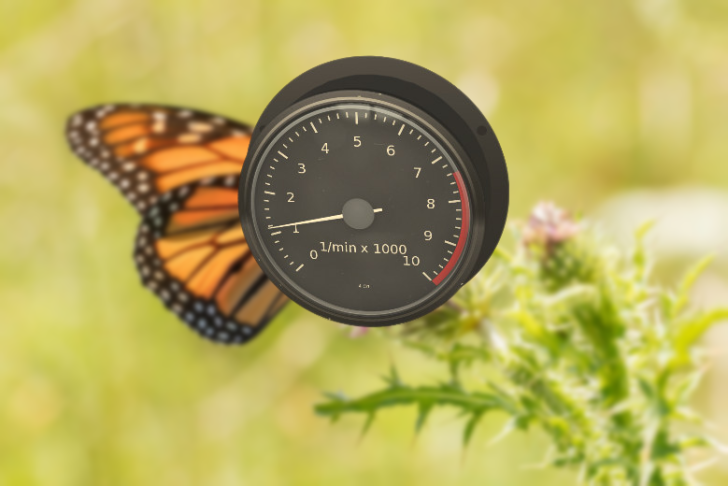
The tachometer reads 1200
